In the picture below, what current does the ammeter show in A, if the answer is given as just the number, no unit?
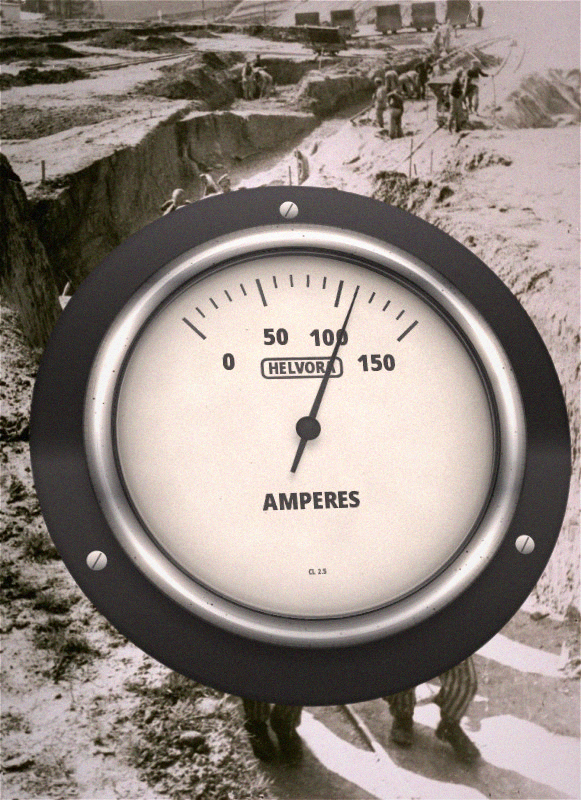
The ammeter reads 110
